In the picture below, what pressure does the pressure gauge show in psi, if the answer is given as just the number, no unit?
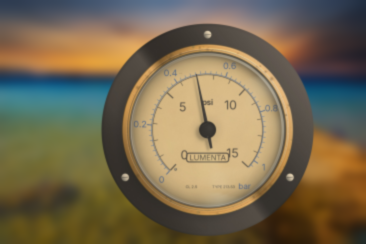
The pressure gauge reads 7
